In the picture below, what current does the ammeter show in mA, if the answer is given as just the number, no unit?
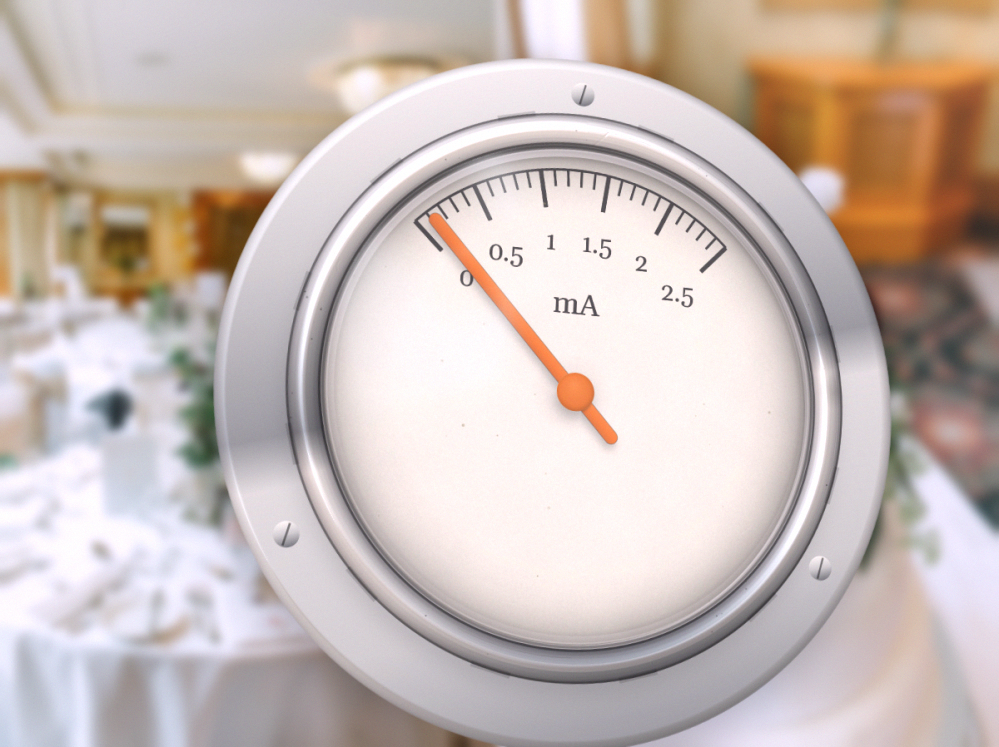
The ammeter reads 0.1
